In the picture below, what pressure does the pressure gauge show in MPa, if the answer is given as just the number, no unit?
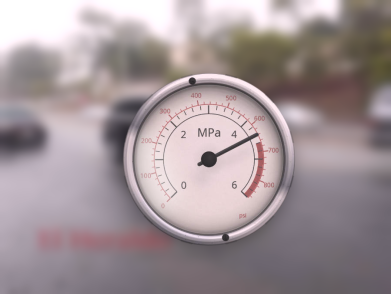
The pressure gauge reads 4.4
